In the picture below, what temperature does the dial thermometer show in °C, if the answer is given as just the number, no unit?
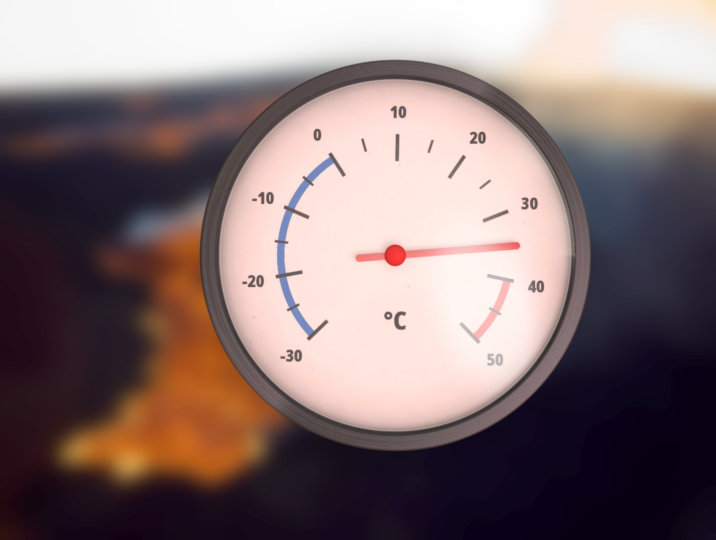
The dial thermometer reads 35
